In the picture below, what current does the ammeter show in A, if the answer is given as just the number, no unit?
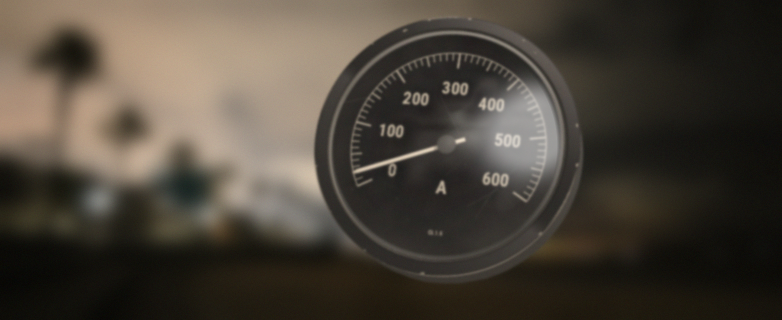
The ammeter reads 20
